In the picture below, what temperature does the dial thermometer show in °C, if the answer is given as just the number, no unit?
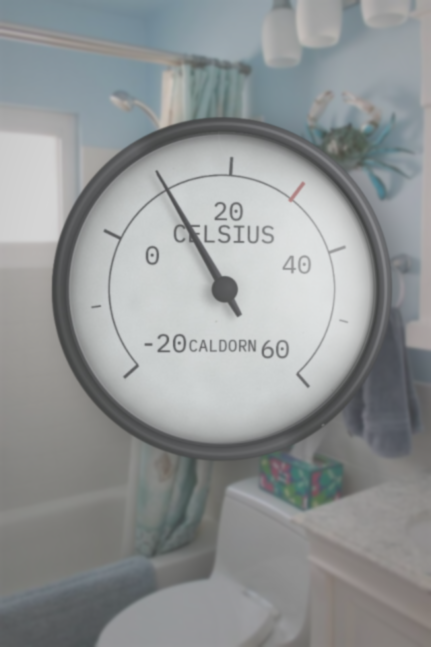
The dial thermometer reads 10
